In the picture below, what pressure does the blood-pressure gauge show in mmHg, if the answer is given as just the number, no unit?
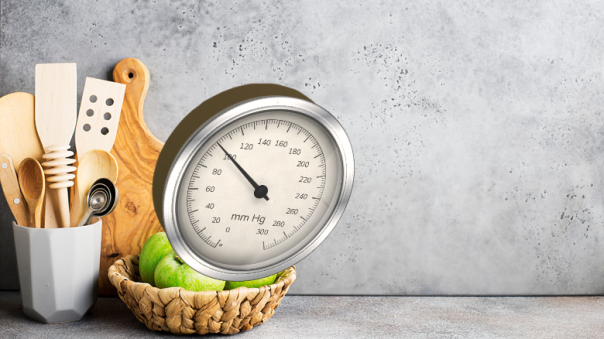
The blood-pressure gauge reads 100
